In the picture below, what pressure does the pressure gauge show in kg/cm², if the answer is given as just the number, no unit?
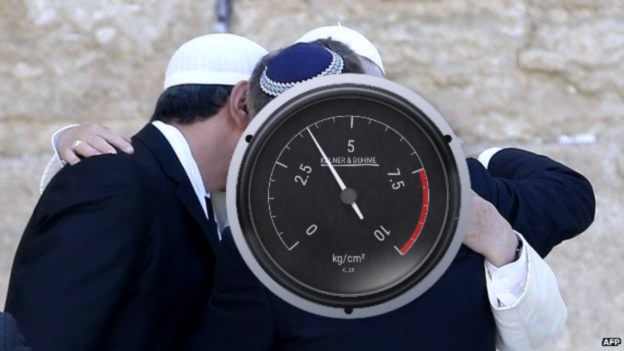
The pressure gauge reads 3.75
